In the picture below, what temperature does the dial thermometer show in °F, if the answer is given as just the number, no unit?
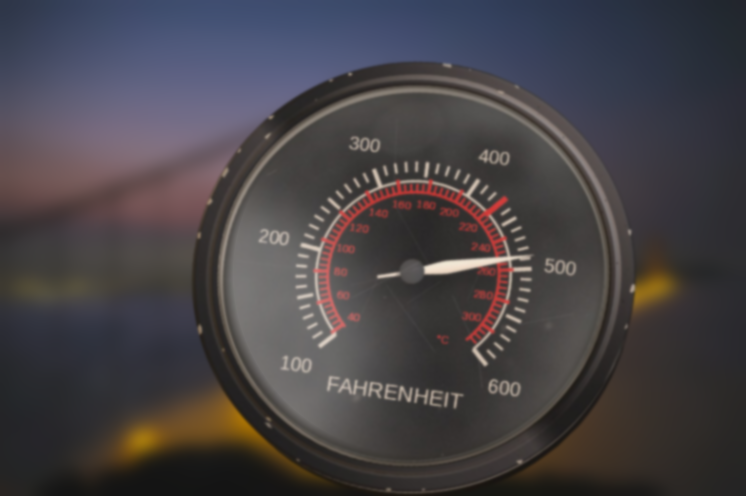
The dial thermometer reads 490
